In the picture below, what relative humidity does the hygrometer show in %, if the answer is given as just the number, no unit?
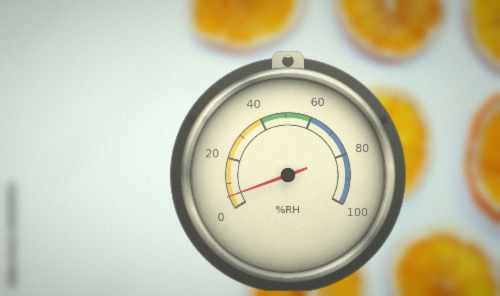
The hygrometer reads 5
